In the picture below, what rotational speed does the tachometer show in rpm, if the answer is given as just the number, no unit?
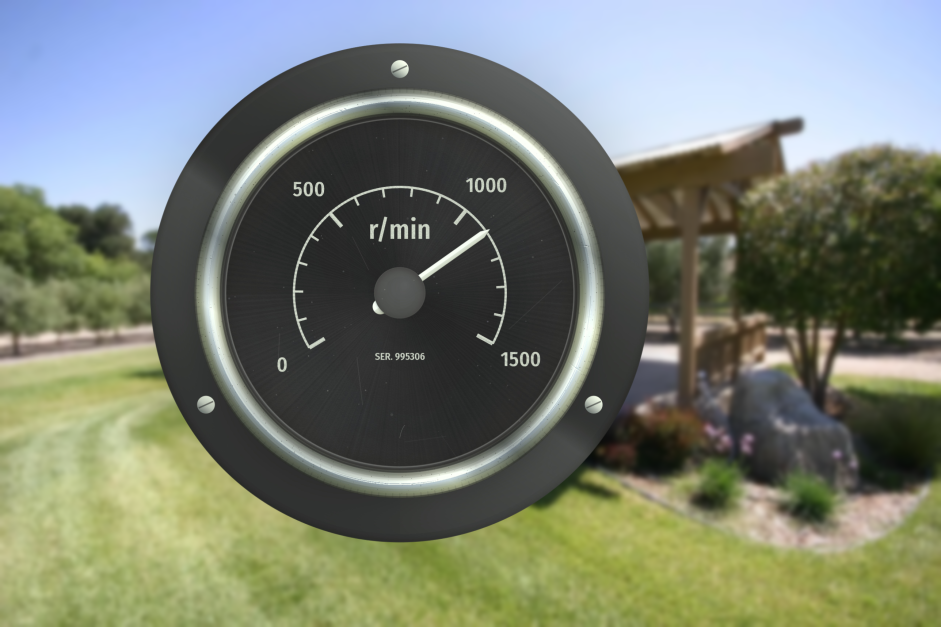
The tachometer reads 1100
